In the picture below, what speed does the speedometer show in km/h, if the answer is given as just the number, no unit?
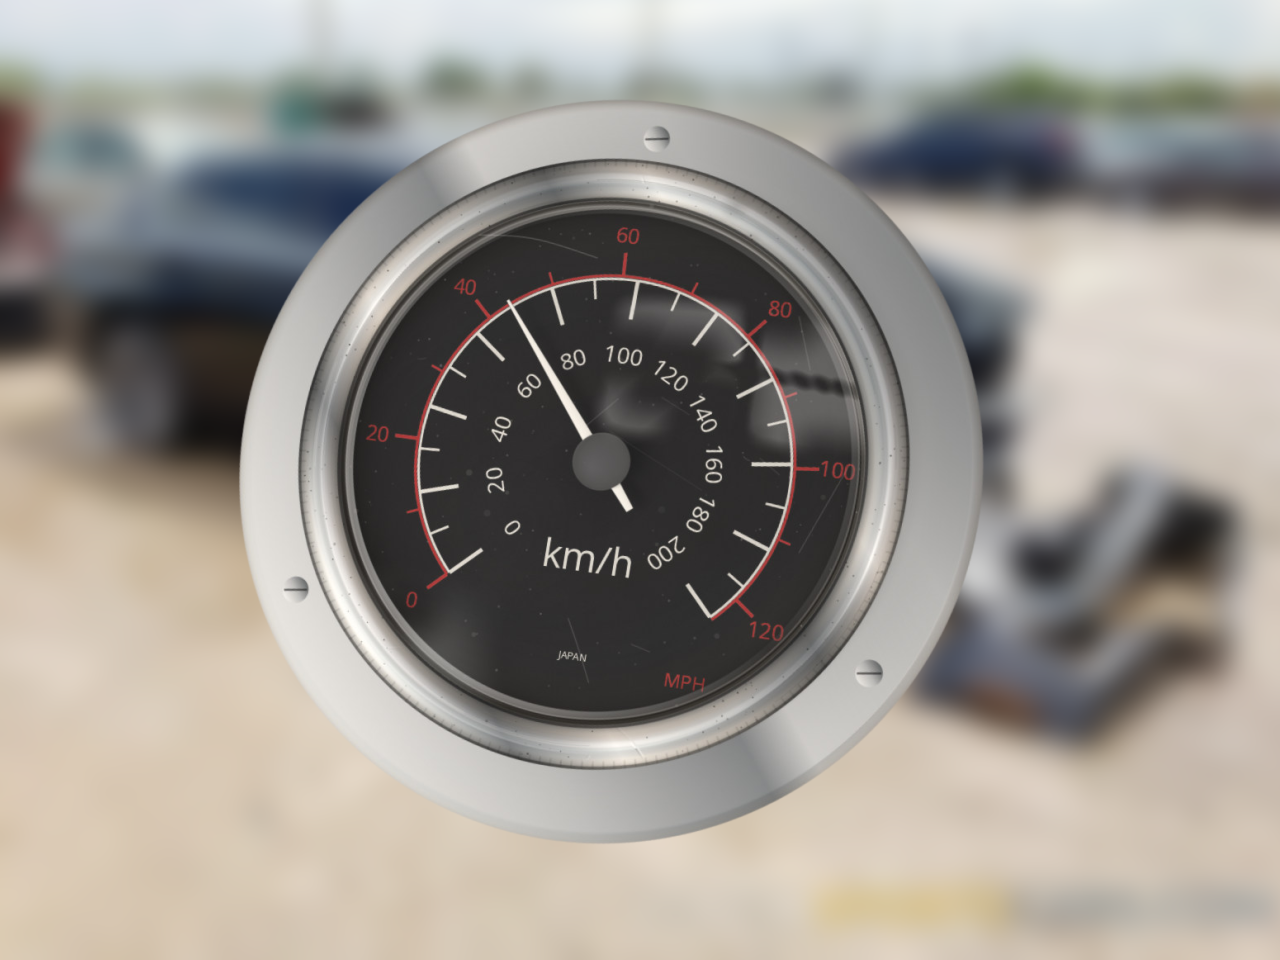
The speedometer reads 70
